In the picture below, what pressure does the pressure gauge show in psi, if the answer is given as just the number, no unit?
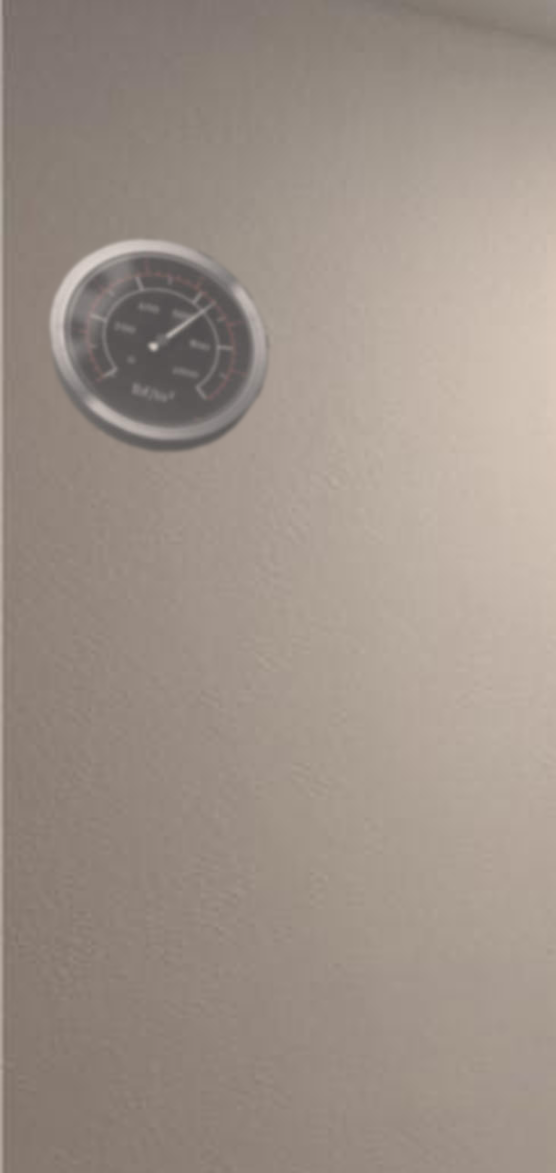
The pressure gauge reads 650
